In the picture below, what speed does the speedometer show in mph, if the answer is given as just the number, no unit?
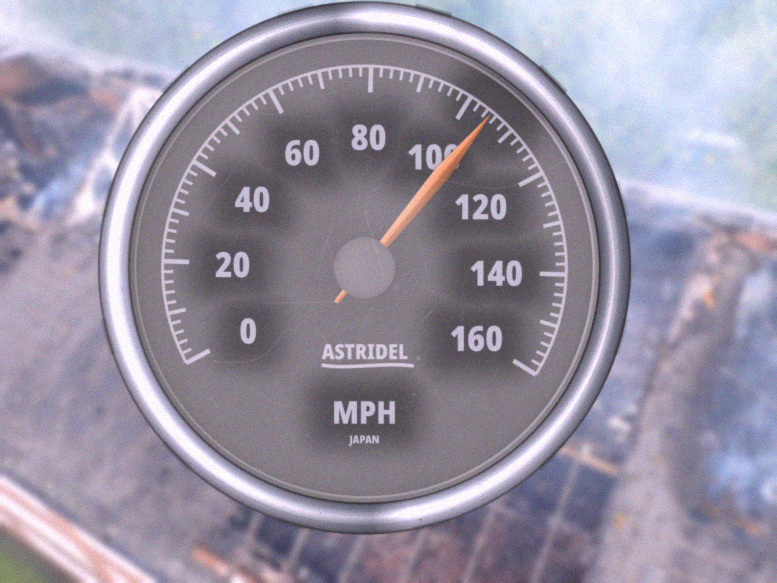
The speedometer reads 105
